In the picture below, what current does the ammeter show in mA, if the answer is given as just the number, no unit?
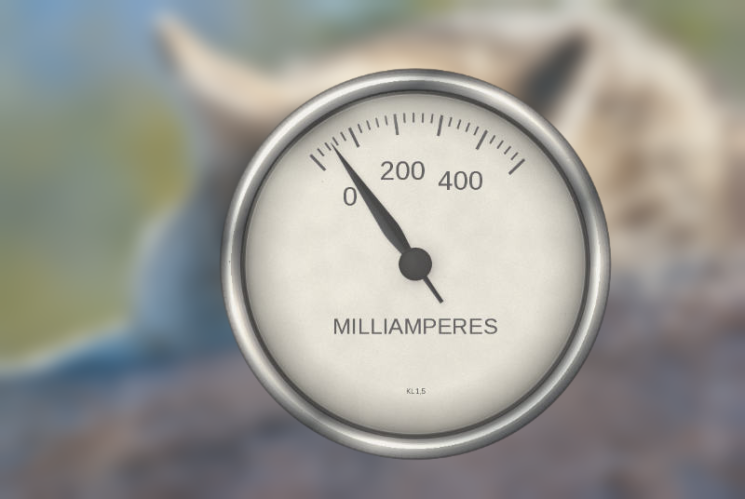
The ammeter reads 50
